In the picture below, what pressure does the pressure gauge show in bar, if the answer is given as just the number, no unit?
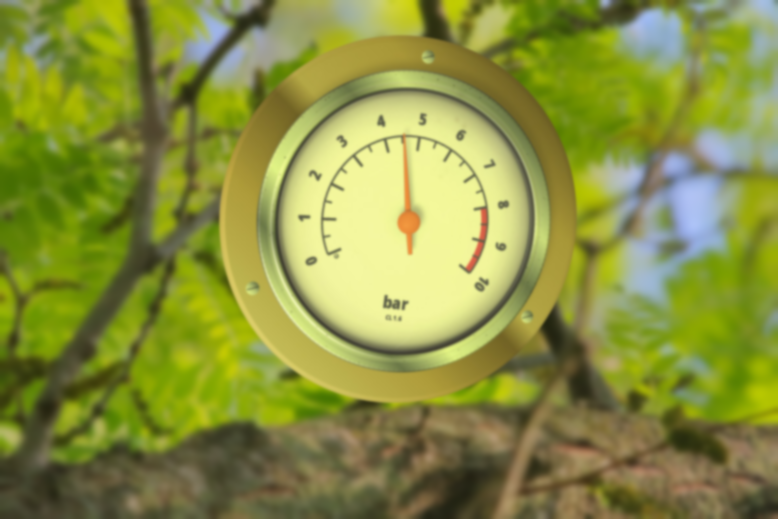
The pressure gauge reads 4.5
